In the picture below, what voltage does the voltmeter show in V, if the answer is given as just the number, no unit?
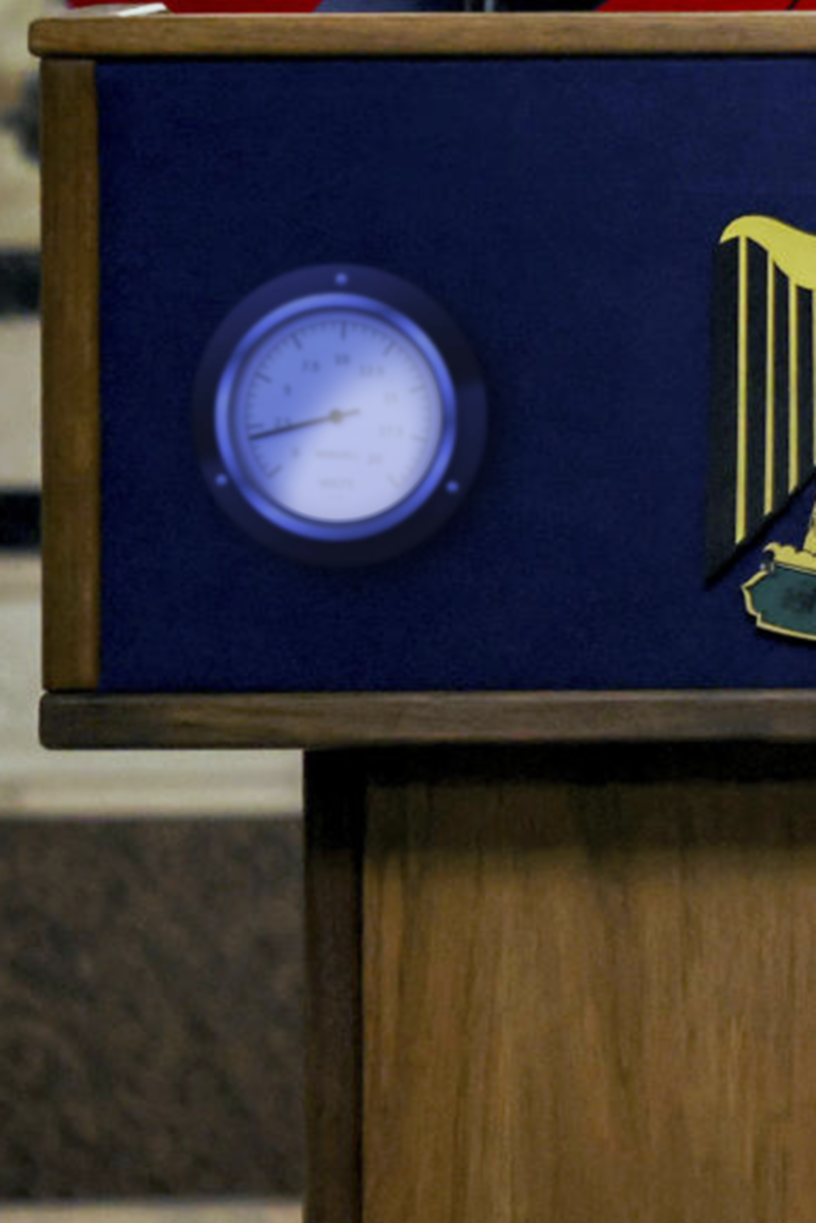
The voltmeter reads 2
